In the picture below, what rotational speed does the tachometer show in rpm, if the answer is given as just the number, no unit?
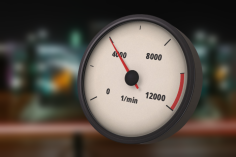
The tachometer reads 4000
